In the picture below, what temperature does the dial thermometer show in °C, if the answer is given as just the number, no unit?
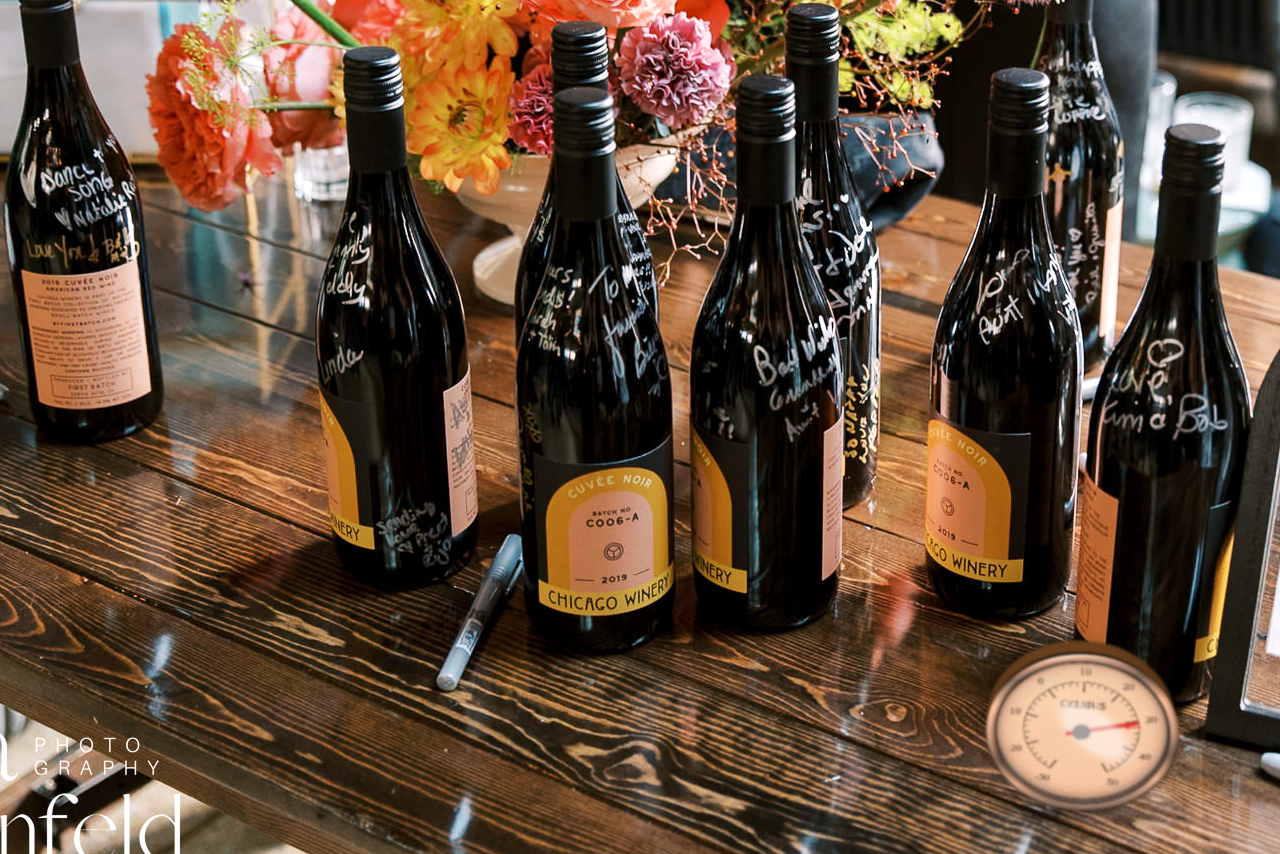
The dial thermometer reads 30
